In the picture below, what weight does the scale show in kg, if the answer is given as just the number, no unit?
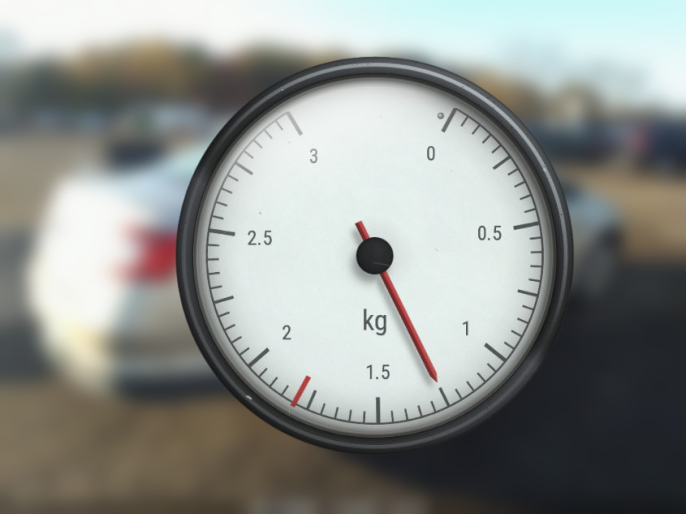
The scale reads 1.25
